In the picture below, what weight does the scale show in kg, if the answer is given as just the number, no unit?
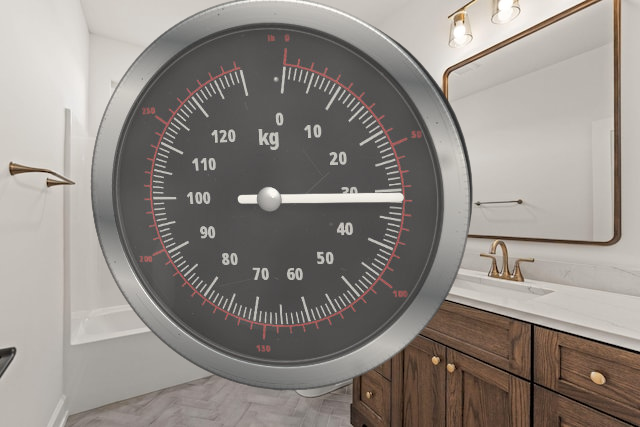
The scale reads 31
